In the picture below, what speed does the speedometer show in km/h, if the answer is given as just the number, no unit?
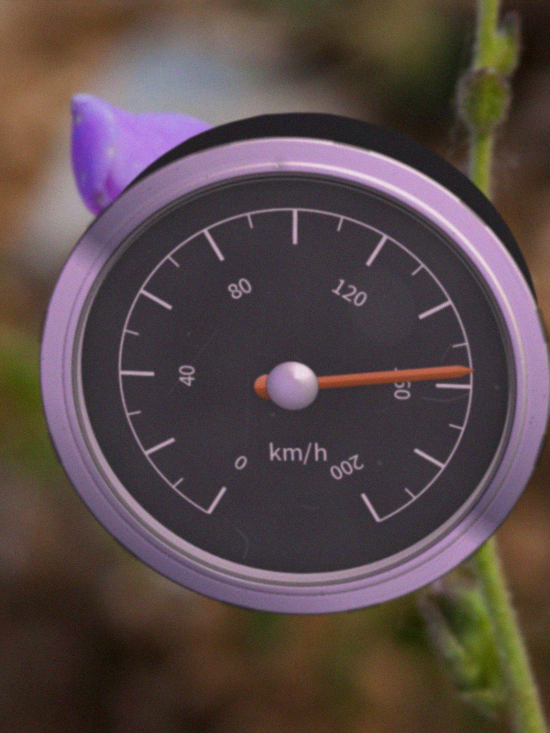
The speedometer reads 155
